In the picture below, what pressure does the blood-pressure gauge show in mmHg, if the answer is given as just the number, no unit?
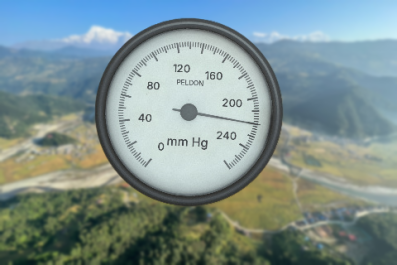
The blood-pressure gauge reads 220
